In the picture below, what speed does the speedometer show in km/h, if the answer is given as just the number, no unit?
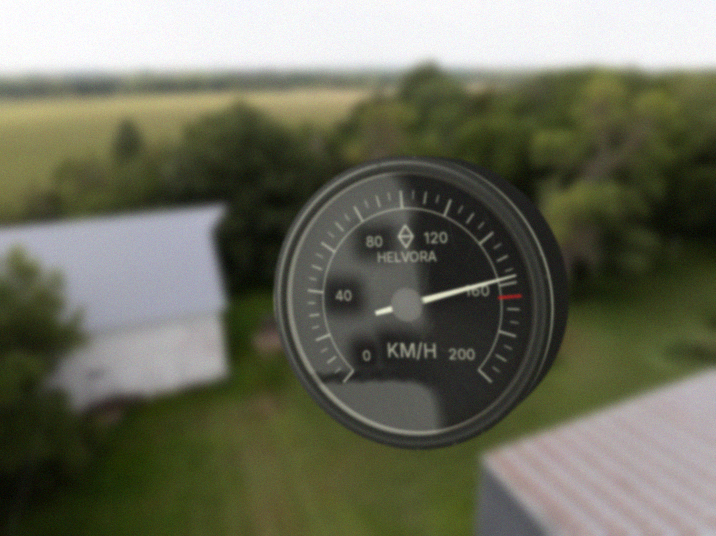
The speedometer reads 157.5
